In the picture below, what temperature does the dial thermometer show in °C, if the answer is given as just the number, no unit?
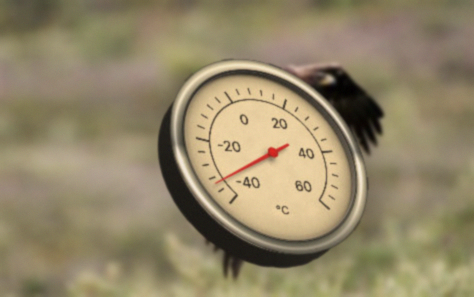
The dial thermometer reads -34
